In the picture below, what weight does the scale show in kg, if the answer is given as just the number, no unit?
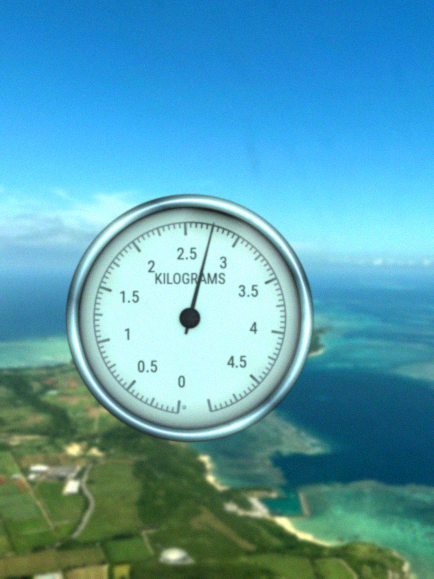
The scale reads 2.75
